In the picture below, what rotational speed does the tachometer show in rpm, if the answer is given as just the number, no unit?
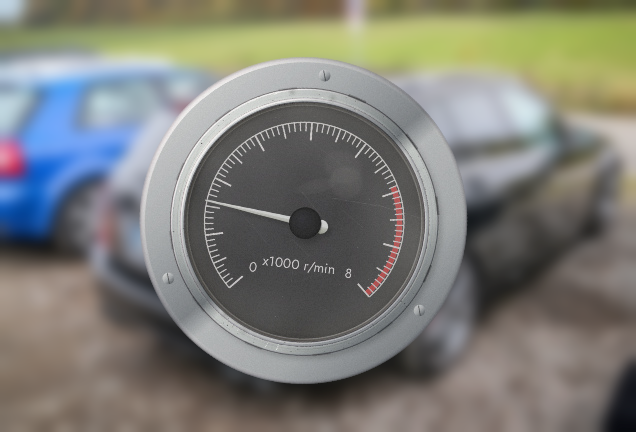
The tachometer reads 1600
